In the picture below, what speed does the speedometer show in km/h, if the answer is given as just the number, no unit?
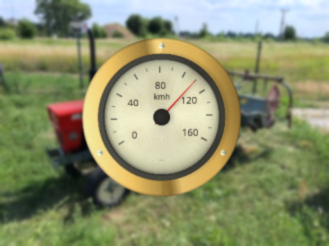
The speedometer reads 110
